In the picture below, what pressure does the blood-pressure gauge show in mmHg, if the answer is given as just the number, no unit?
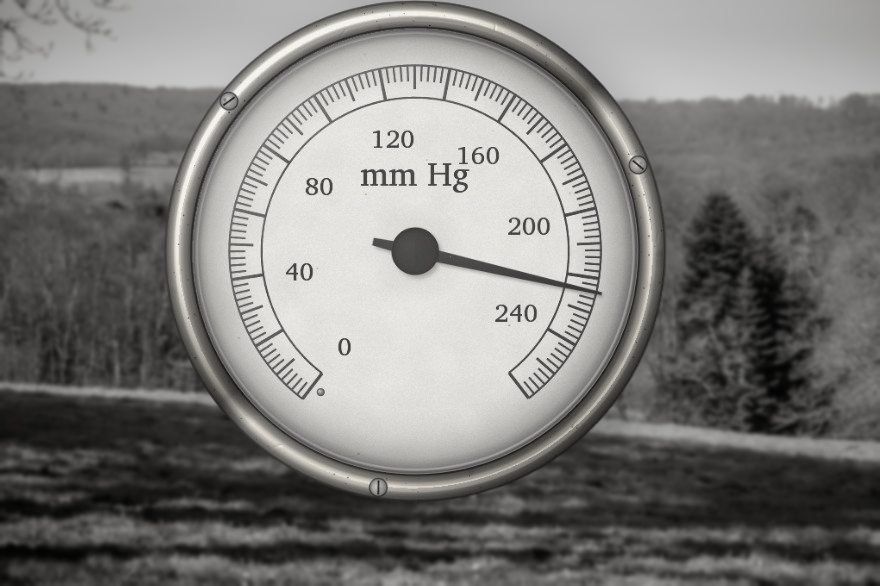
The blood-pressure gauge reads 224
